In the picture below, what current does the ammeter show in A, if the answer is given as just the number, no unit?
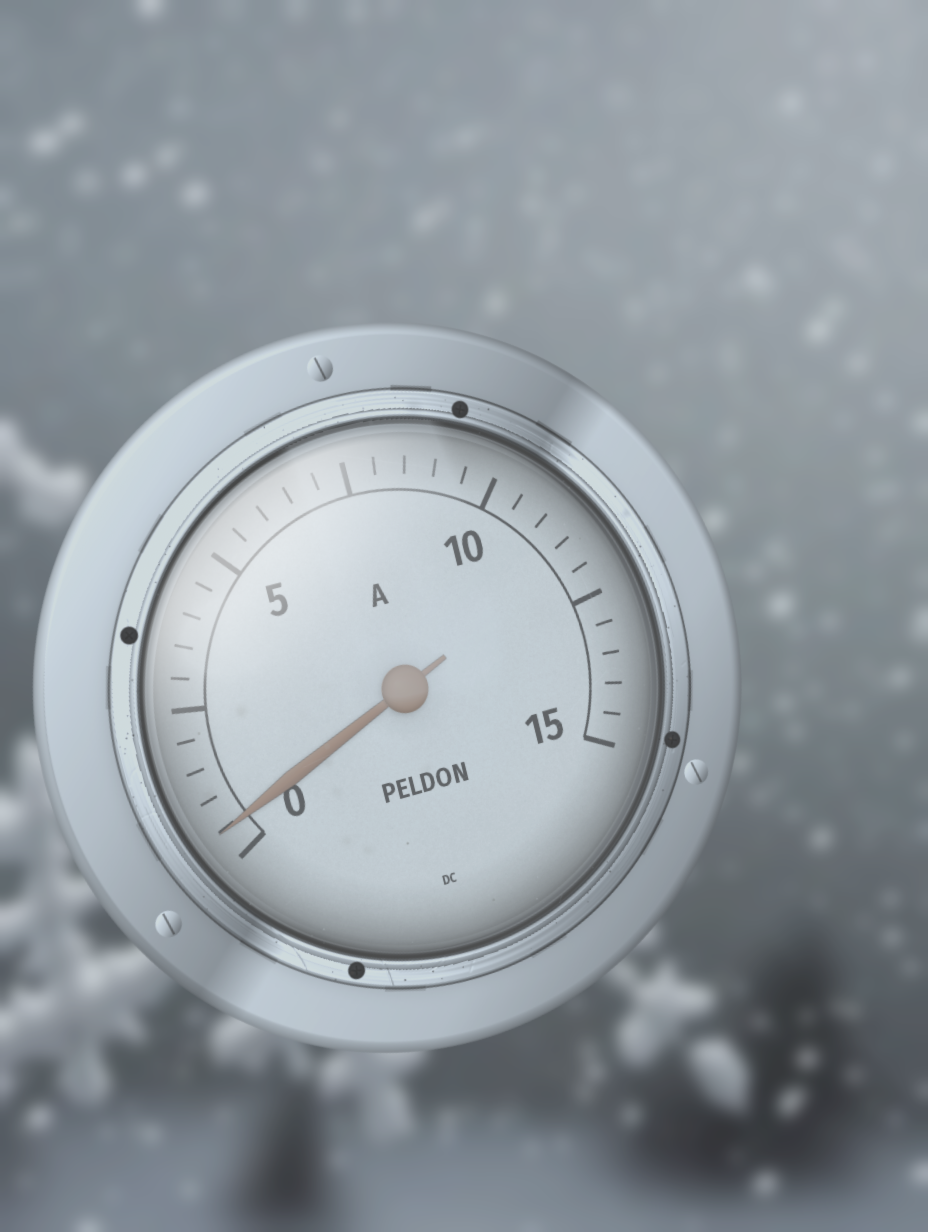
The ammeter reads 0.5
